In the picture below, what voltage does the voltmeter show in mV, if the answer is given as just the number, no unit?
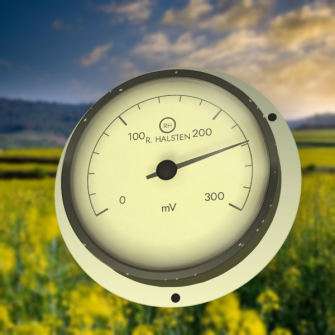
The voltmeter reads 240
